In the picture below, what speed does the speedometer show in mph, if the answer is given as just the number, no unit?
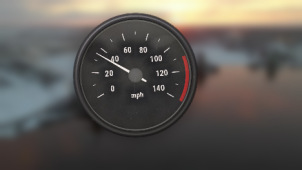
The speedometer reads 35
